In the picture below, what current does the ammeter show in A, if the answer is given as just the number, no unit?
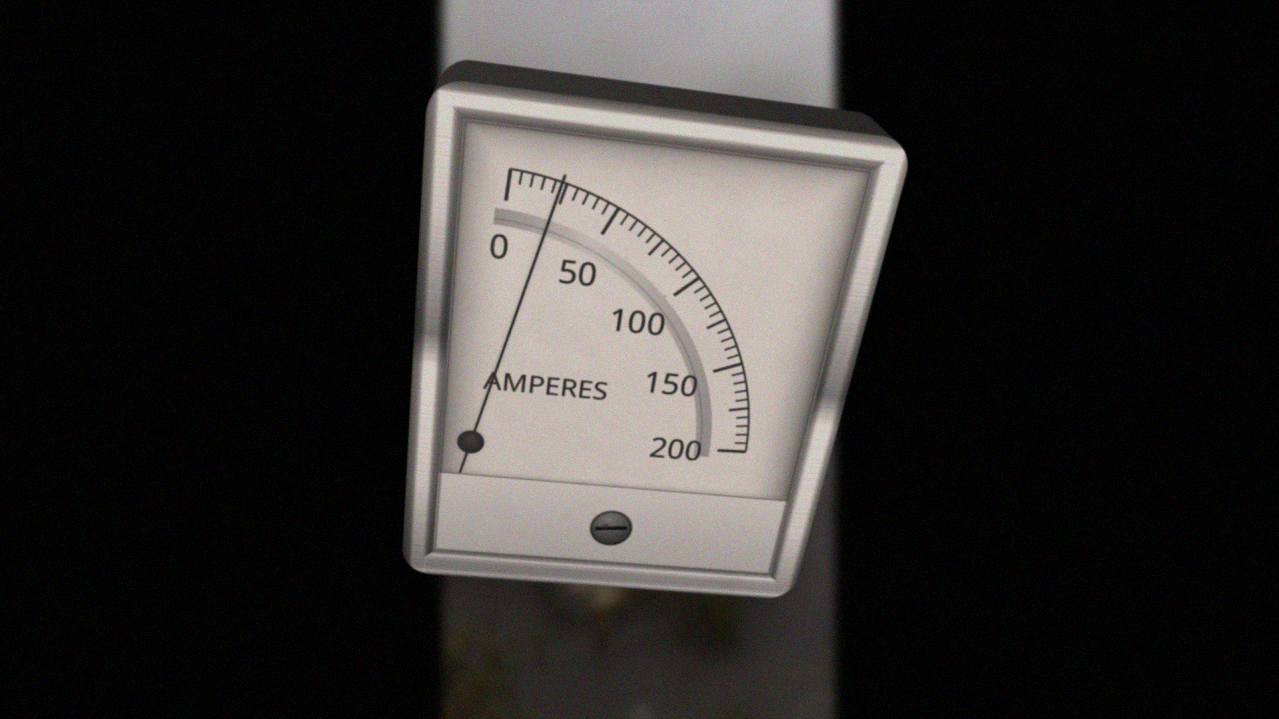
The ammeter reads 22.5
